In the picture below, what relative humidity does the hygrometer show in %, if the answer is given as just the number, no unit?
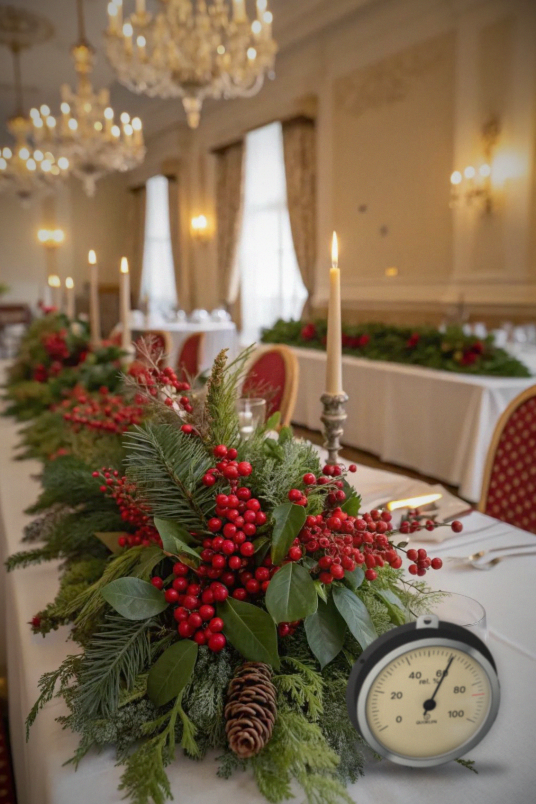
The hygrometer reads 60
